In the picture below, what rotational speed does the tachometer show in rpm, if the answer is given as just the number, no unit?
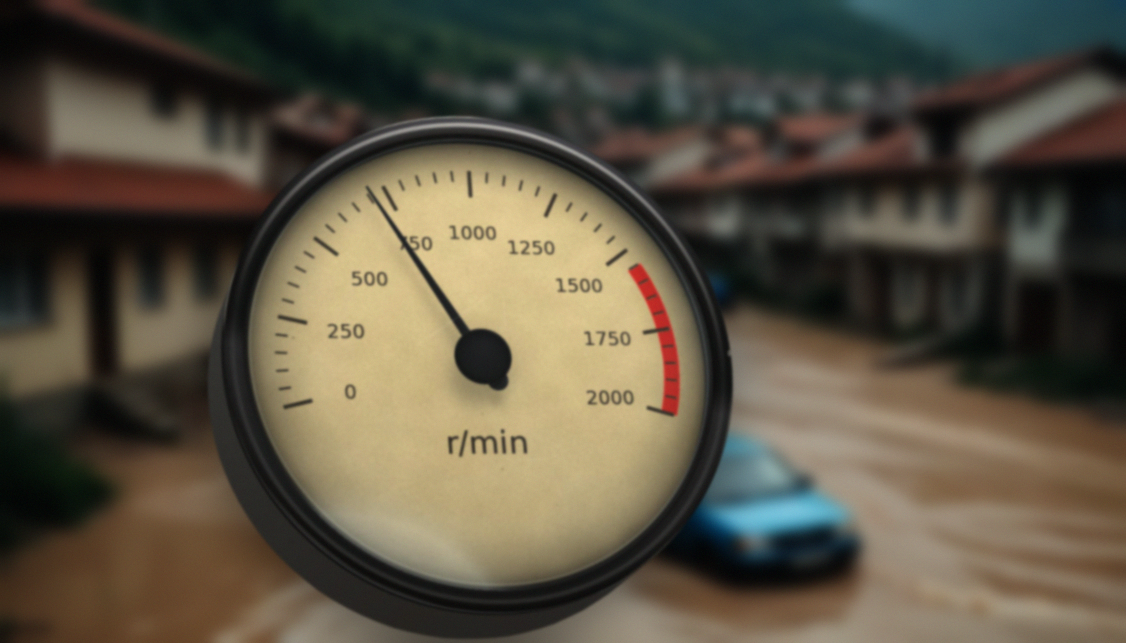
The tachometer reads 700
